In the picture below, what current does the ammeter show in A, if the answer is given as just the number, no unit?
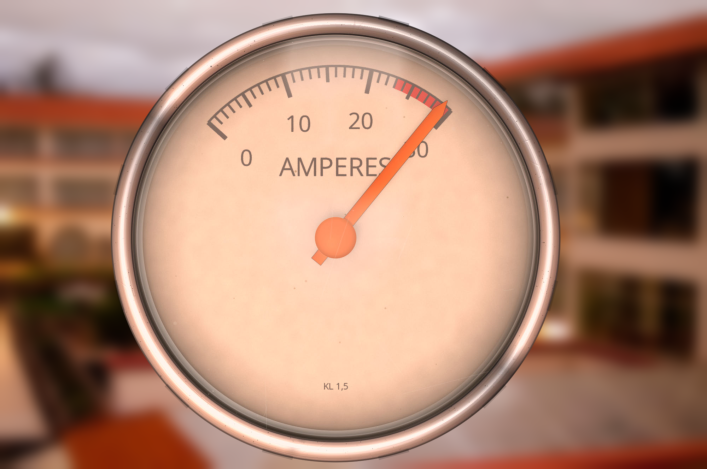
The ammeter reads 29
